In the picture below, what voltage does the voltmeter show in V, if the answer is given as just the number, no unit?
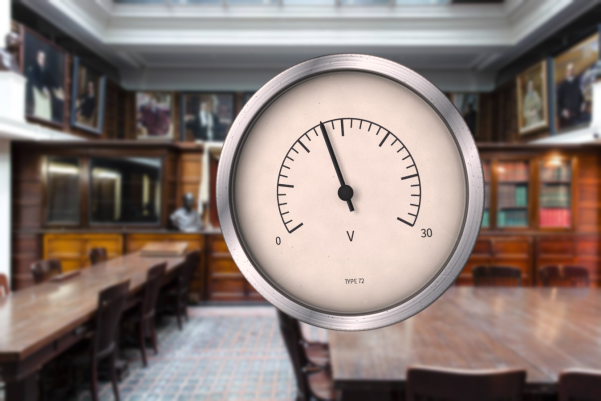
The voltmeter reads 13
